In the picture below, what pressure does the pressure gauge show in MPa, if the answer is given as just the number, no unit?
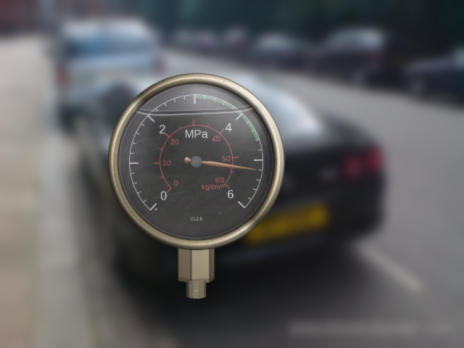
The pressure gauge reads 5.2
